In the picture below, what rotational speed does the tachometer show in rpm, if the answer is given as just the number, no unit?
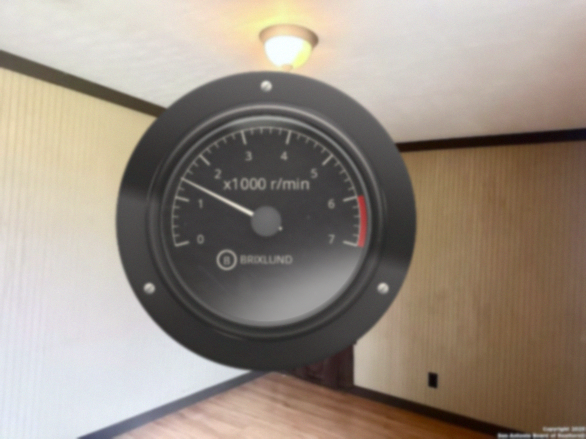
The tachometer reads 1400
